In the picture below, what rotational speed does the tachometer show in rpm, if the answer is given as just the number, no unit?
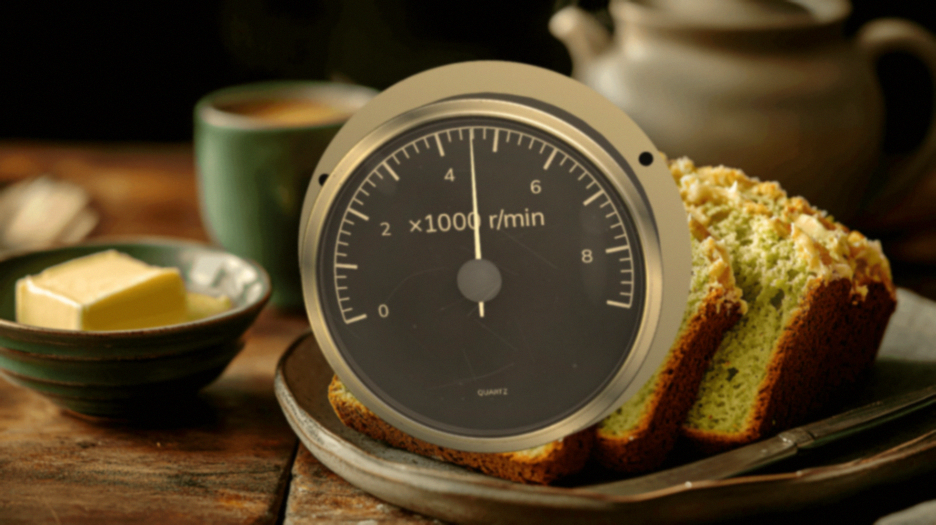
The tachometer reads 4600
